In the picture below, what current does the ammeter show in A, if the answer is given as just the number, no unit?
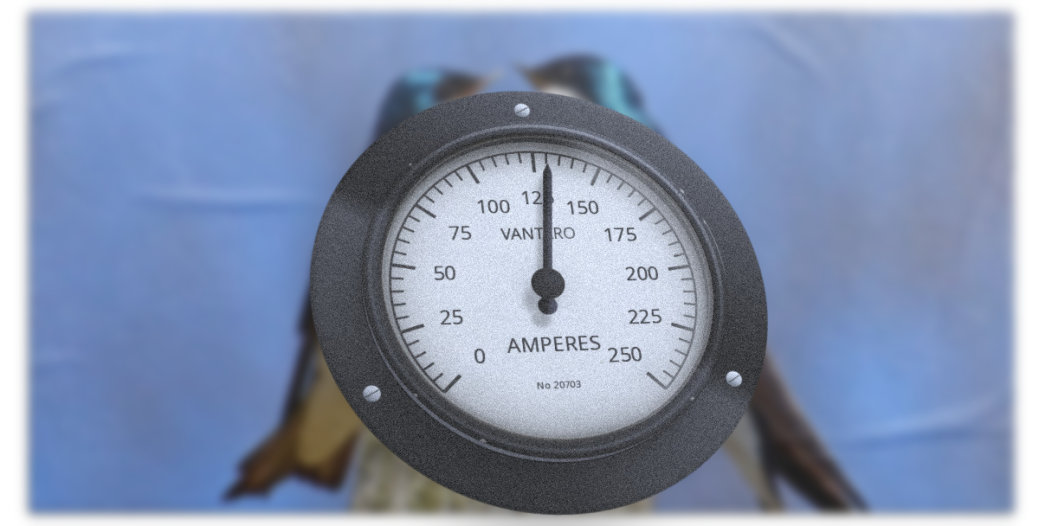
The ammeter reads 130
